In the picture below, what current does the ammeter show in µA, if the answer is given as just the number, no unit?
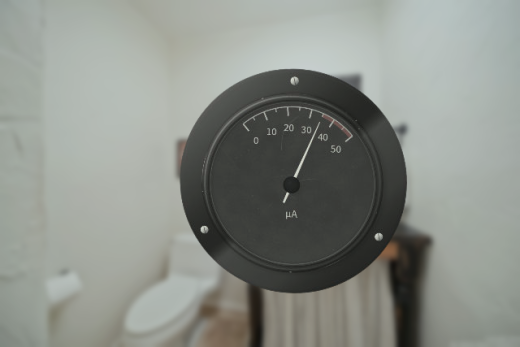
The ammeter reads 35
